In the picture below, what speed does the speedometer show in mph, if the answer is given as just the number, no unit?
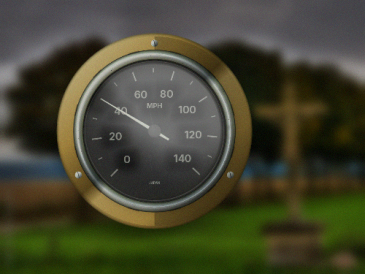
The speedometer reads 40
